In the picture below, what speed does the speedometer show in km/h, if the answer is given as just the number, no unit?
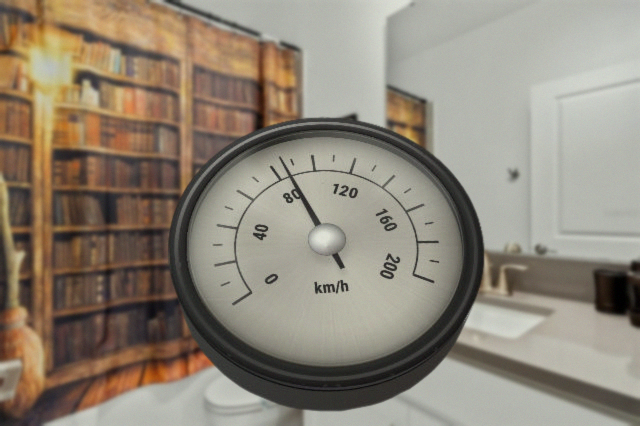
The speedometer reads 85
